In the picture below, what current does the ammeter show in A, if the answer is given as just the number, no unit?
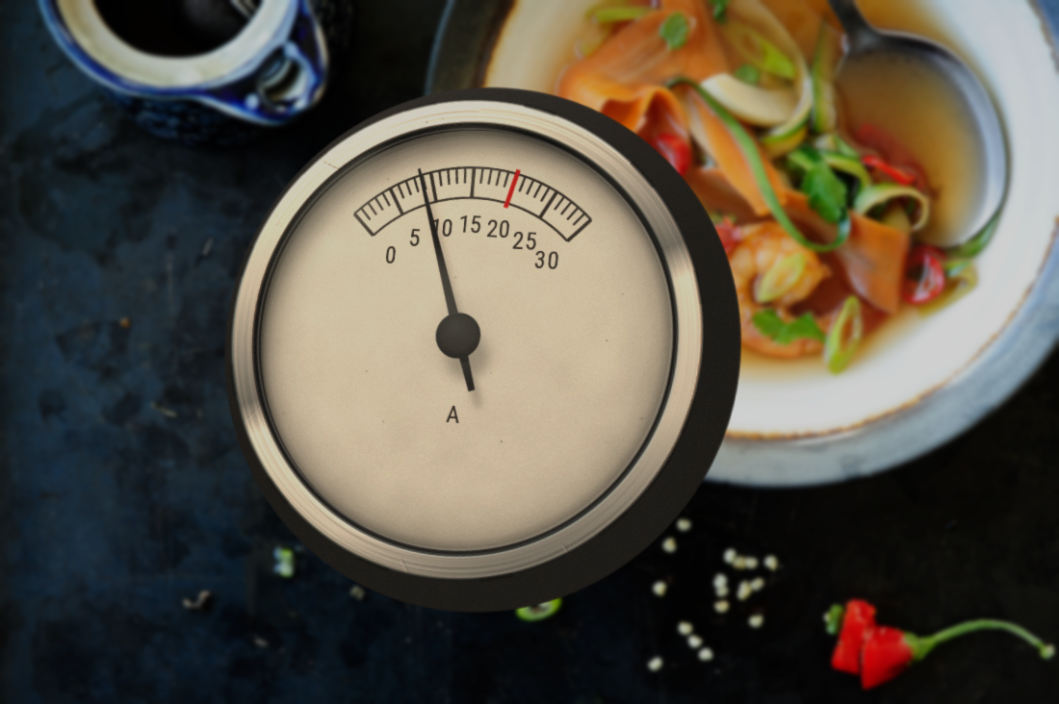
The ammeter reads 9
